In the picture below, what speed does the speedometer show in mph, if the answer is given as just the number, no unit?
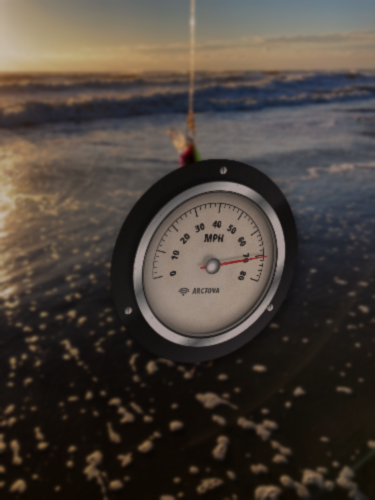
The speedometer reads 70
